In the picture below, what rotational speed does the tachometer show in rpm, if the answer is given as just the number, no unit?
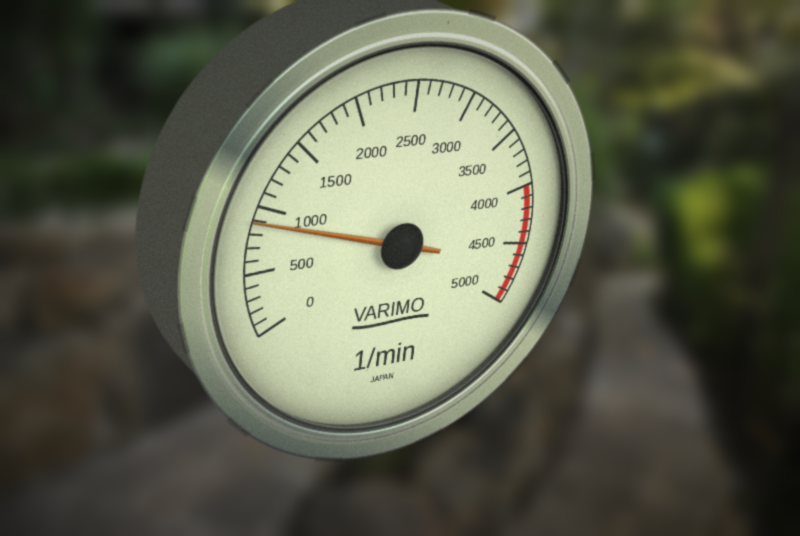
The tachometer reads 900
